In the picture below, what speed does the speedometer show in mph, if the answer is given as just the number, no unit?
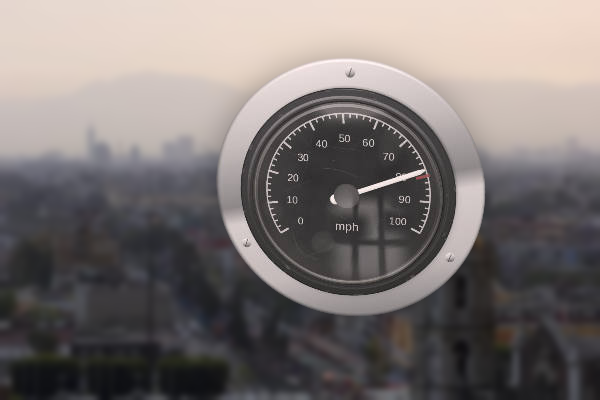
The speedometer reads 80
